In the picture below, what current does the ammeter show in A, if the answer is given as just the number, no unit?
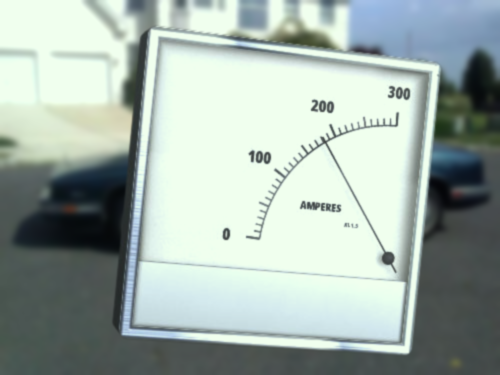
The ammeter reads 180
